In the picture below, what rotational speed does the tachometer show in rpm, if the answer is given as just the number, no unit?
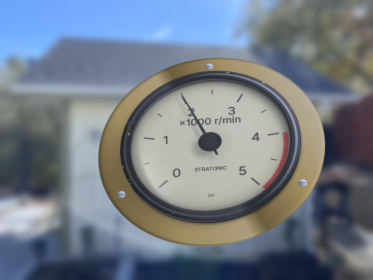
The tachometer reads 2000
